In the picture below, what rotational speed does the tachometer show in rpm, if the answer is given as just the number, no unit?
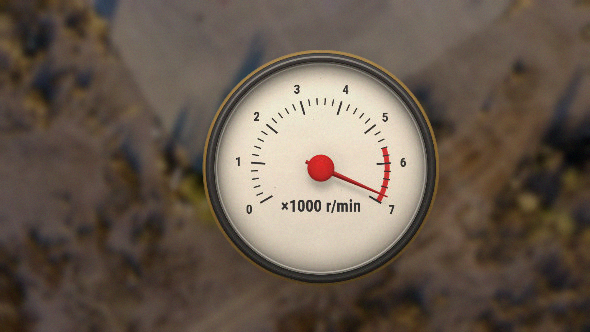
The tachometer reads 6800
